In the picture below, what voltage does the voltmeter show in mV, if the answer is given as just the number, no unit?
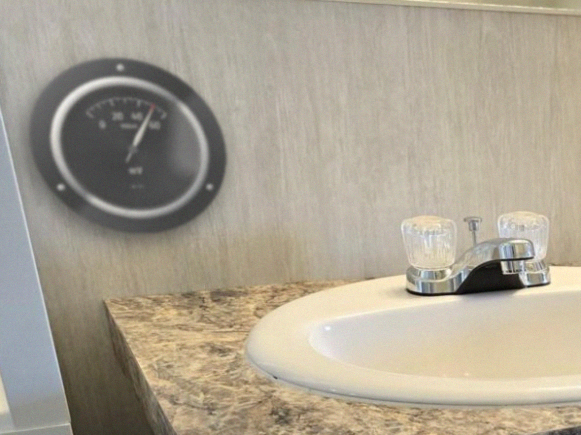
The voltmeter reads 50
